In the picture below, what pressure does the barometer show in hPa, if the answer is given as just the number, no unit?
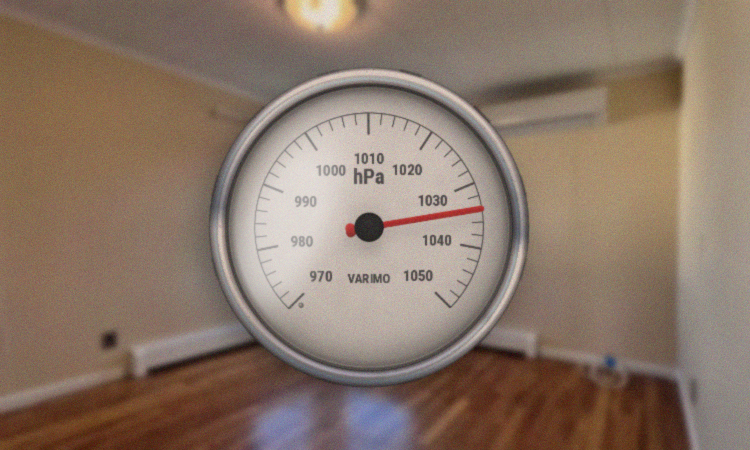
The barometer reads 1034
